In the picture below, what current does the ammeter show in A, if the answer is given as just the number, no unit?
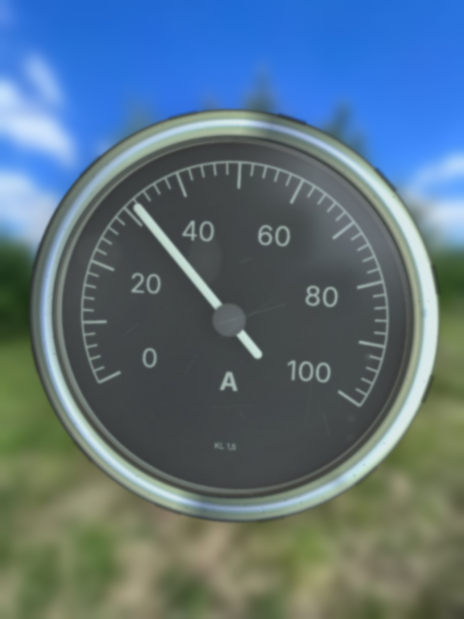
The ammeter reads 32
